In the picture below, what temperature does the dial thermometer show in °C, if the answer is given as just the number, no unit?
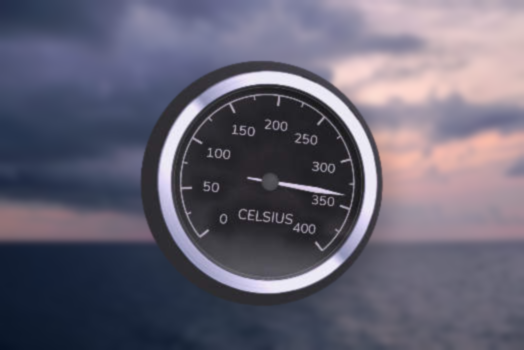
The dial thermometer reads 337.5
